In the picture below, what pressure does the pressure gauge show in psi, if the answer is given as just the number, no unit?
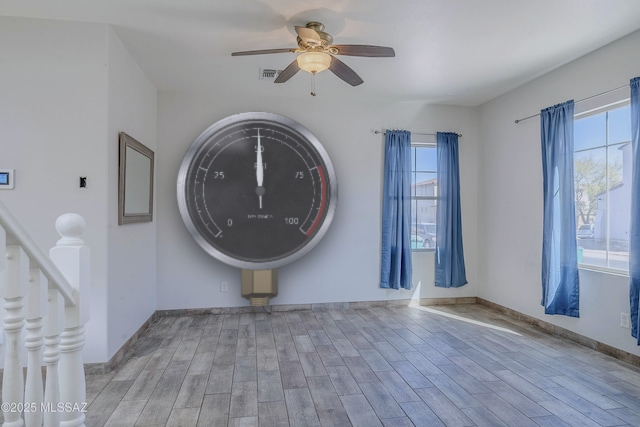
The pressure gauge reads 50
